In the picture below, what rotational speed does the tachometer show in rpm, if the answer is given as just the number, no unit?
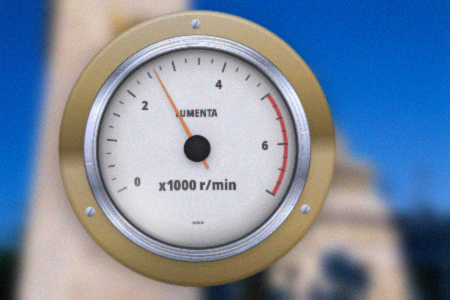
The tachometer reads 2625
